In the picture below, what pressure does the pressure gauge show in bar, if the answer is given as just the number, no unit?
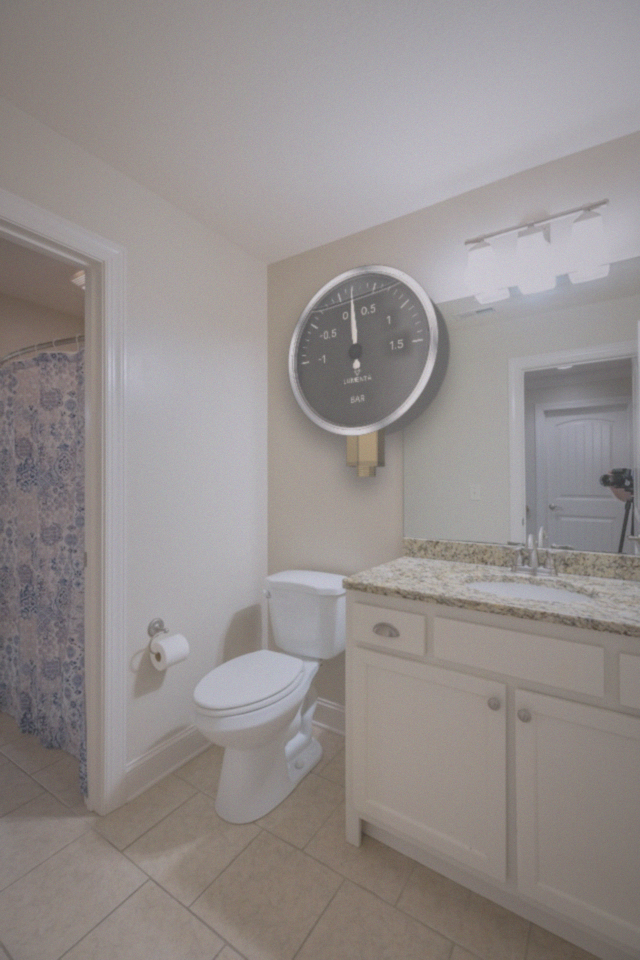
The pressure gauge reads 0.2
